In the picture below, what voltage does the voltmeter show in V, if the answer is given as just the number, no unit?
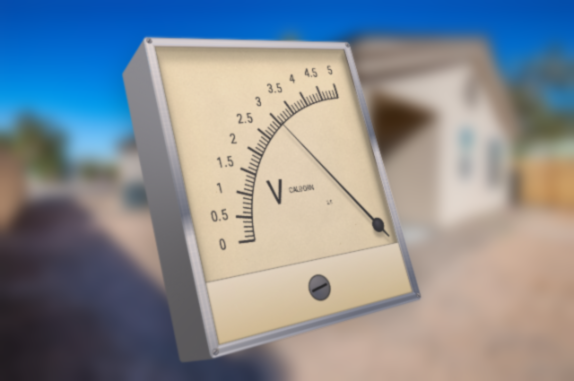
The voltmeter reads 3
